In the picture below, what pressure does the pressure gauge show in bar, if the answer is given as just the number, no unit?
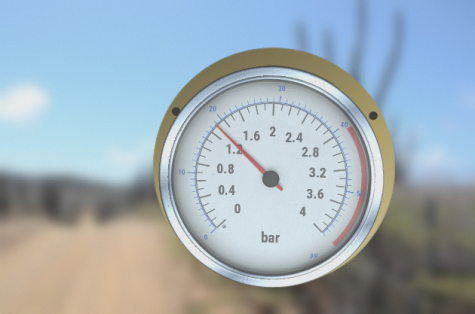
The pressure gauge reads 1.3
